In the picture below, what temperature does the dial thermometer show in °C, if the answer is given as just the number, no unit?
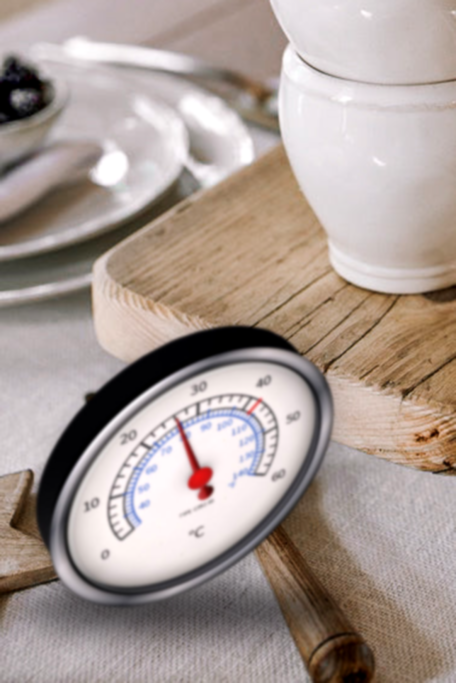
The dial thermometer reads 26
